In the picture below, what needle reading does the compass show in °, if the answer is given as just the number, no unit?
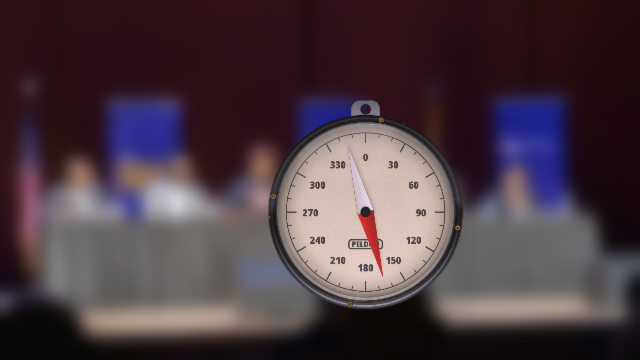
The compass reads 165
